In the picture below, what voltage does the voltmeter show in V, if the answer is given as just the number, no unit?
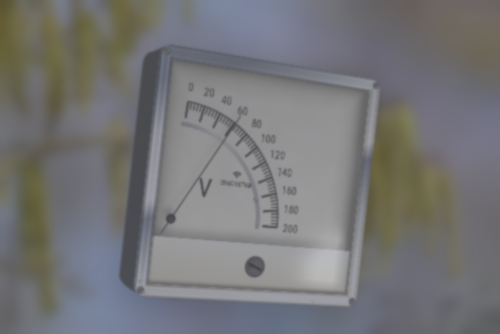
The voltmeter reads 60
